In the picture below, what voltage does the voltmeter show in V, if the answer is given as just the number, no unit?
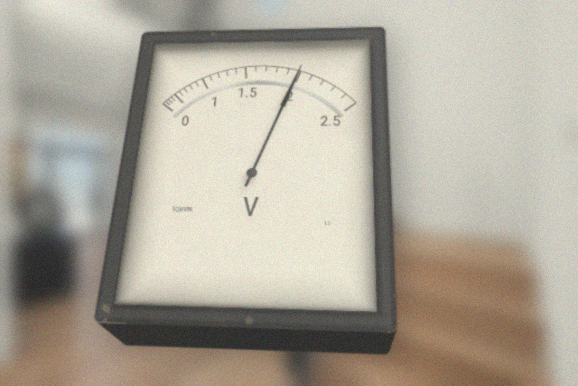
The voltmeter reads 2
